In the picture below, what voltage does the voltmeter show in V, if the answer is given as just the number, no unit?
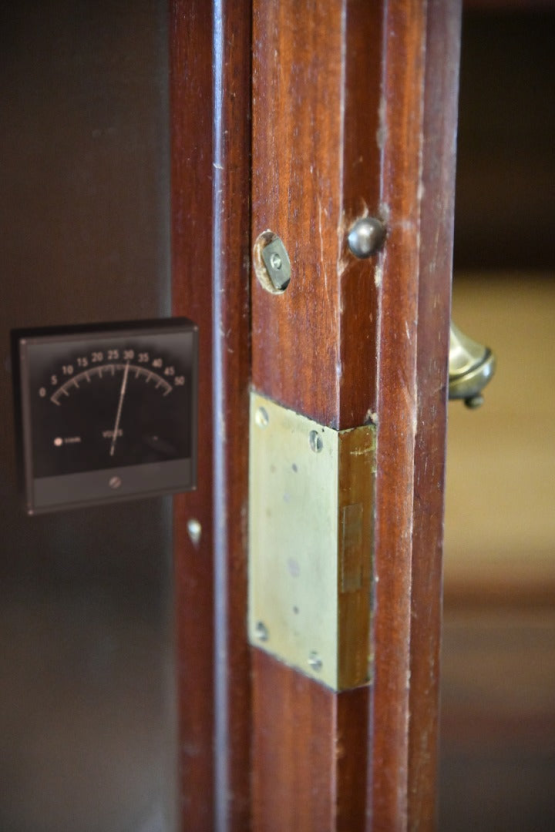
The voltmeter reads 30
